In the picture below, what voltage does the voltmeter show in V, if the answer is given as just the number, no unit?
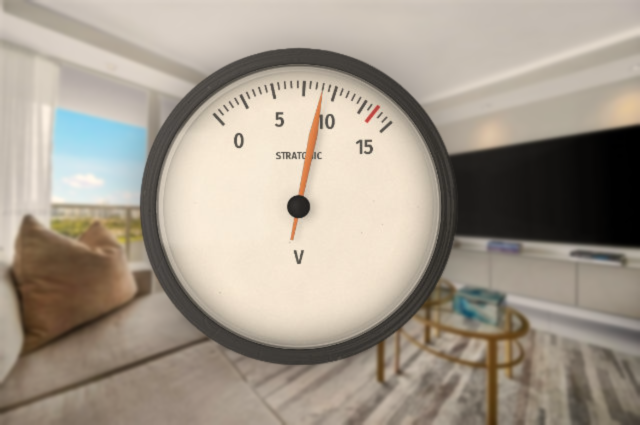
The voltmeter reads 9
